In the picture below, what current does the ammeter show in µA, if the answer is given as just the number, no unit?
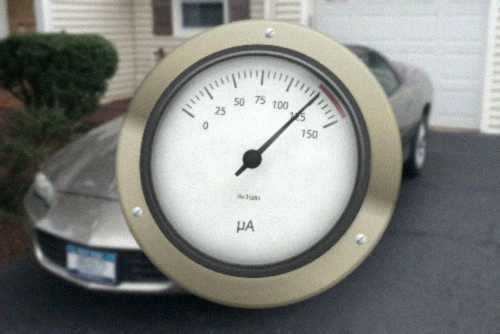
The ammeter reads 125
